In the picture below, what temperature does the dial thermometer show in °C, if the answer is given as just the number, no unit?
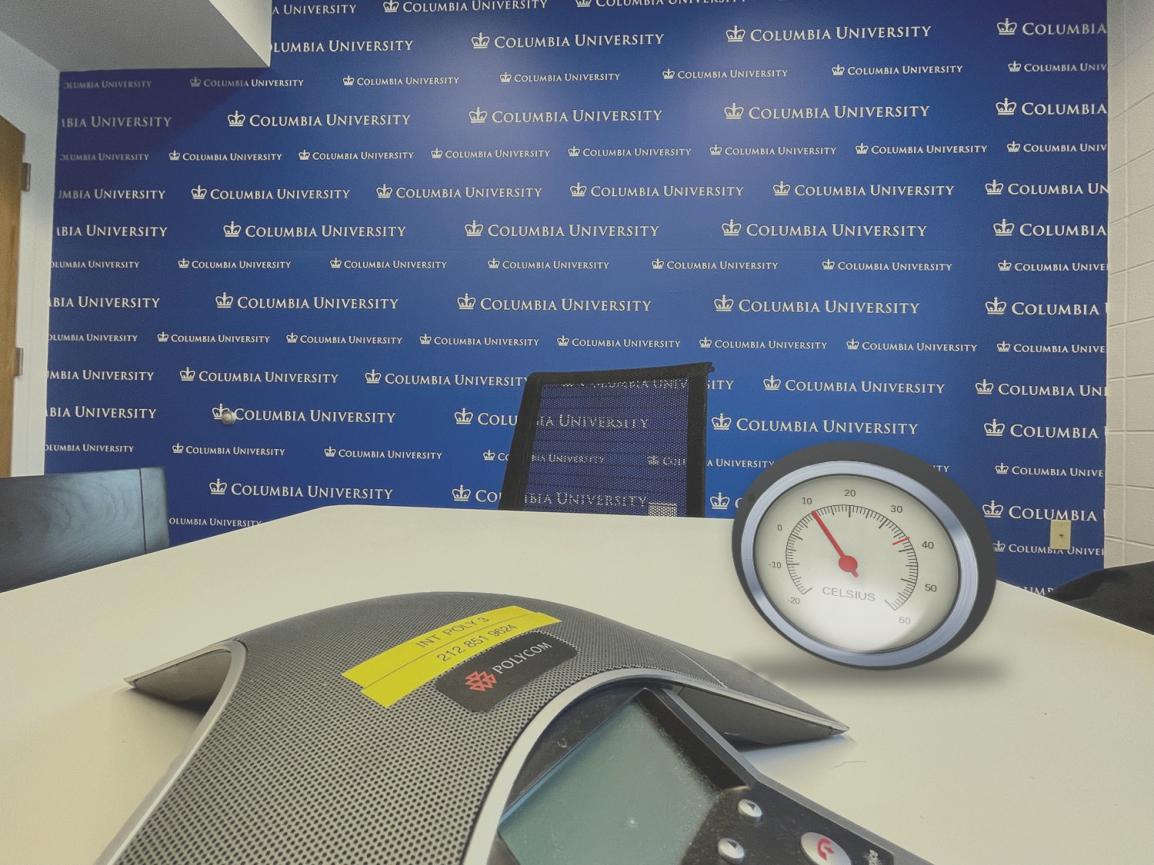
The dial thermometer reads 10
